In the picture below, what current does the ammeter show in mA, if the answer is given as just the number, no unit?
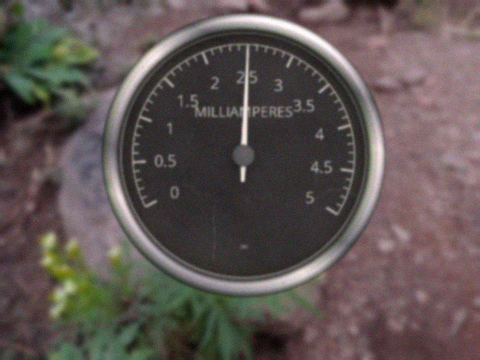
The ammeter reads 2.5
